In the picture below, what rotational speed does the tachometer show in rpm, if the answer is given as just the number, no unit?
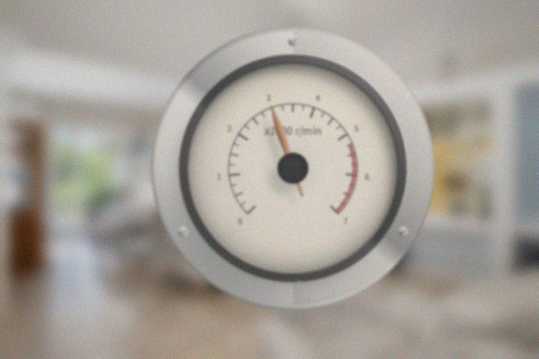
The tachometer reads 3000
